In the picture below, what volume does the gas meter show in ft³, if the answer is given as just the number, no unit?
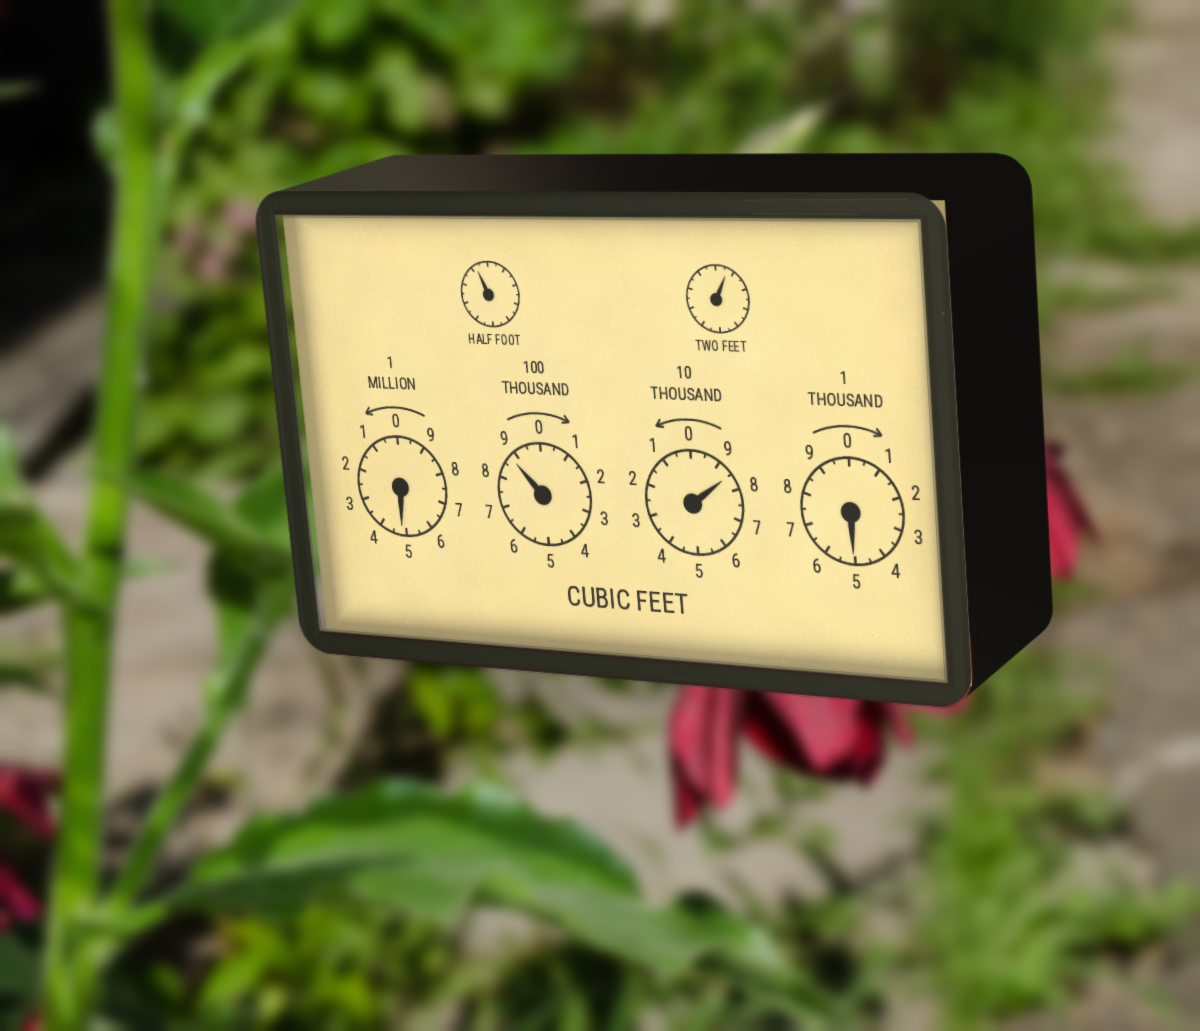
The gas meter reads 488500
